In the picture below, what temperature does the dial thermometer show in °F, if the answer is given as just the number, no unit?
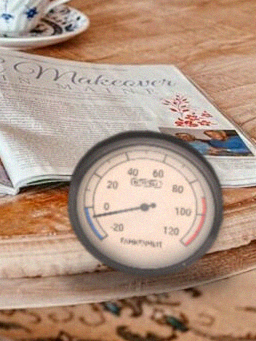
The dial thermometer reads -5
